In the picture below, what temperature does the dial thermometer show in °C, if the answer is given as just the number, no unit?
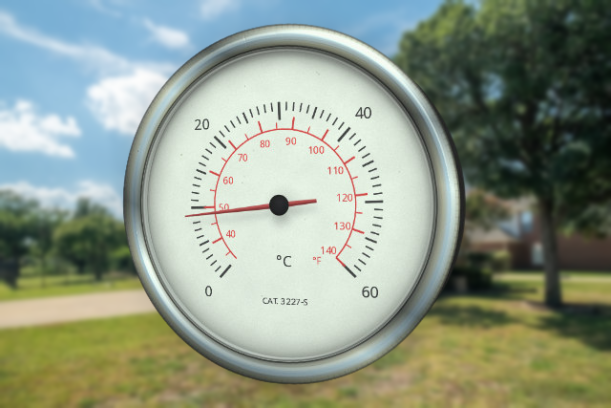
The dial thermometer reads 9
